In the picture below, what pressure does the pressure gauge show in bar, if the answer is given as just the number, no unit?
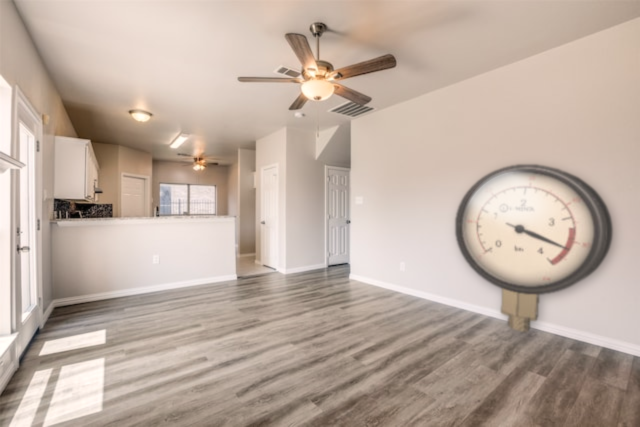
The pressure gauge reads 3.6
